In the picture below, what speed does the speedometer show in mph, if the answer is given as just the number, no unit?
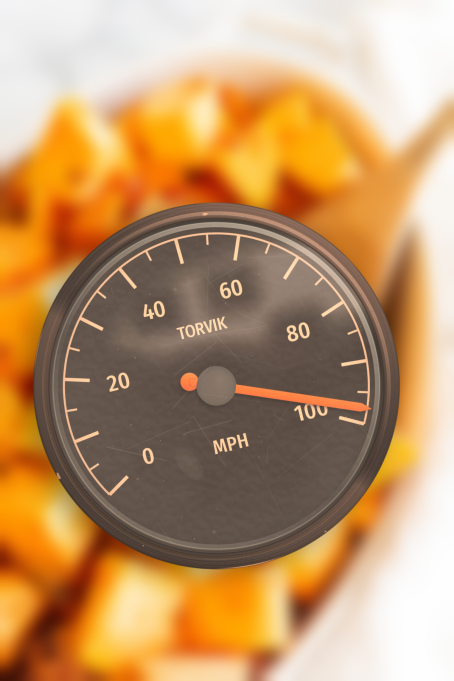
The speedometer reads 97.5
